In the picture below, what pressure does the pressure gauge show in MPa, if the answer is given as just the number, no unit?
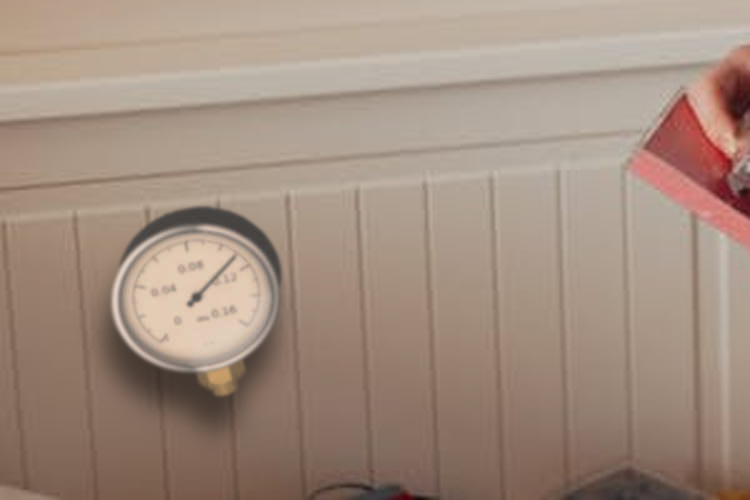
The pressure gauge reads 0.11
